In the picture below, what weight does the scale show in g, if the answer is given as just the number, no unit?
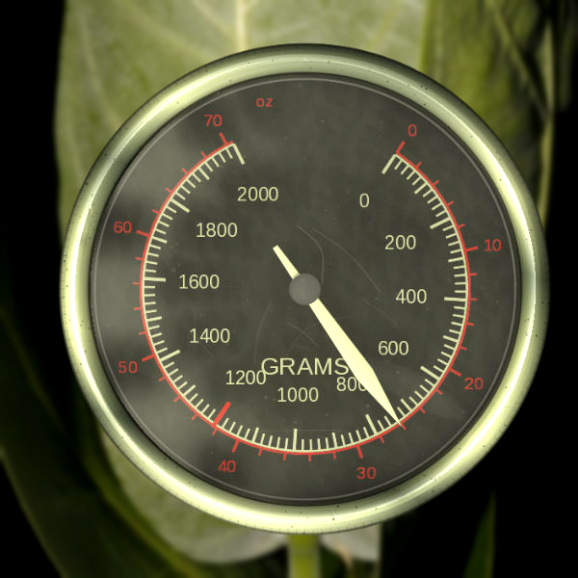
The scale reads 740
